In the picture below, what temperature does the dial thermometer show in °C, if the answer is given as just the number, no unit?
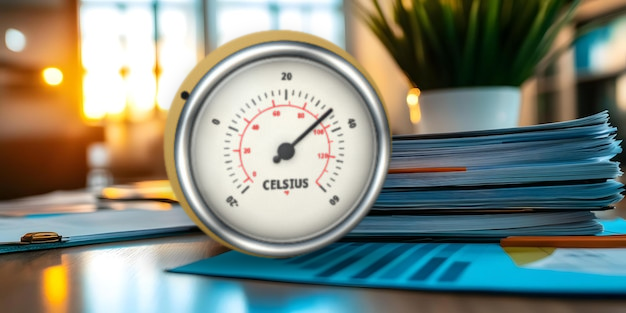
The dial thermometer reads 34
